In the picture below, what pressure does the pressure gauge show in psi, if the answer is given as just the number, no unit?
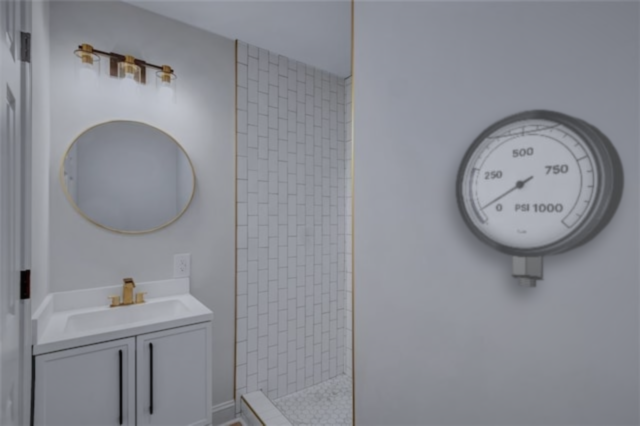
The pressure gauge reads 50
